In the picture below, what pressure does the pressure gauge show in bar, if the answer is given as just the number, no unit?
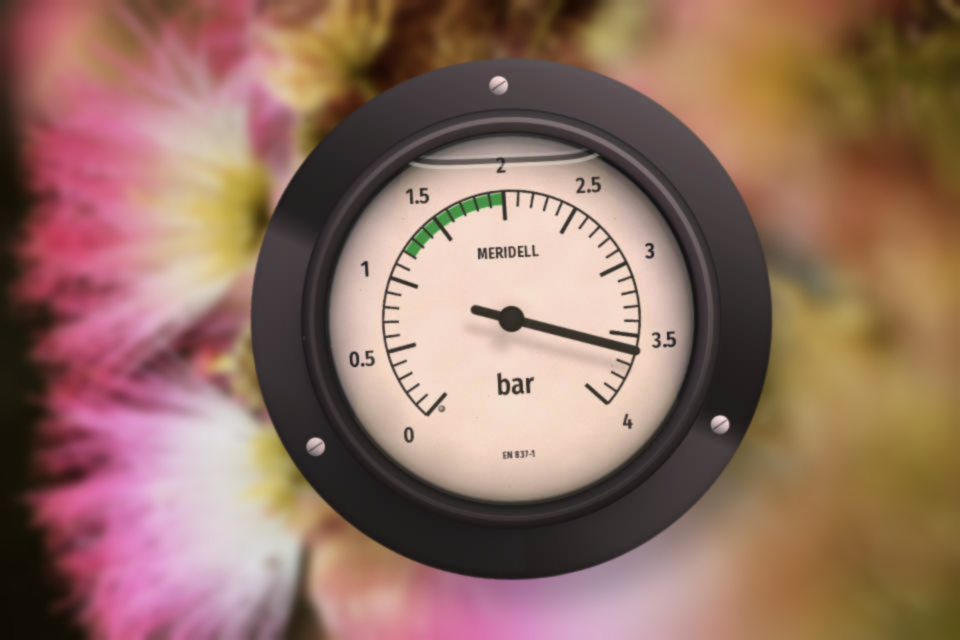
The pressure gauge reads 3.6
